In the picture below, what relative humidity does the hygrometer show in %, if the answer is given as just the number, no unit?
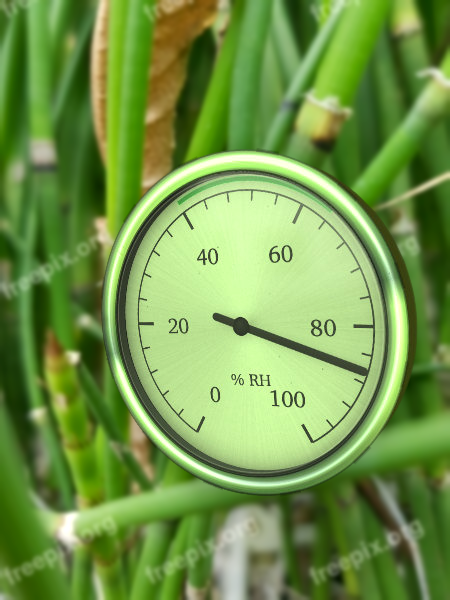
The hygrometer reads 86
